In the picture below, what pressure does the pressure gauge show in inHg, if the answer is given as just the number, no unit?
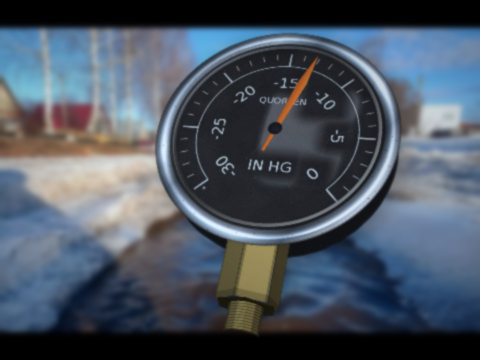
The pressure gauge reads -13
